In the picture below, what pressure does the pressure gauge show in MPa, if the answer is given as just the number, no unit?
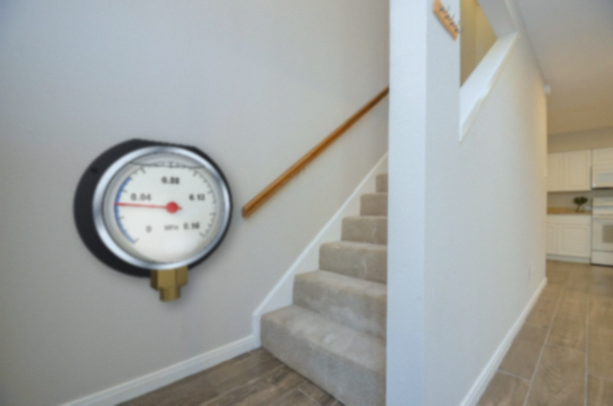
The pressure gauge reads 0.03
